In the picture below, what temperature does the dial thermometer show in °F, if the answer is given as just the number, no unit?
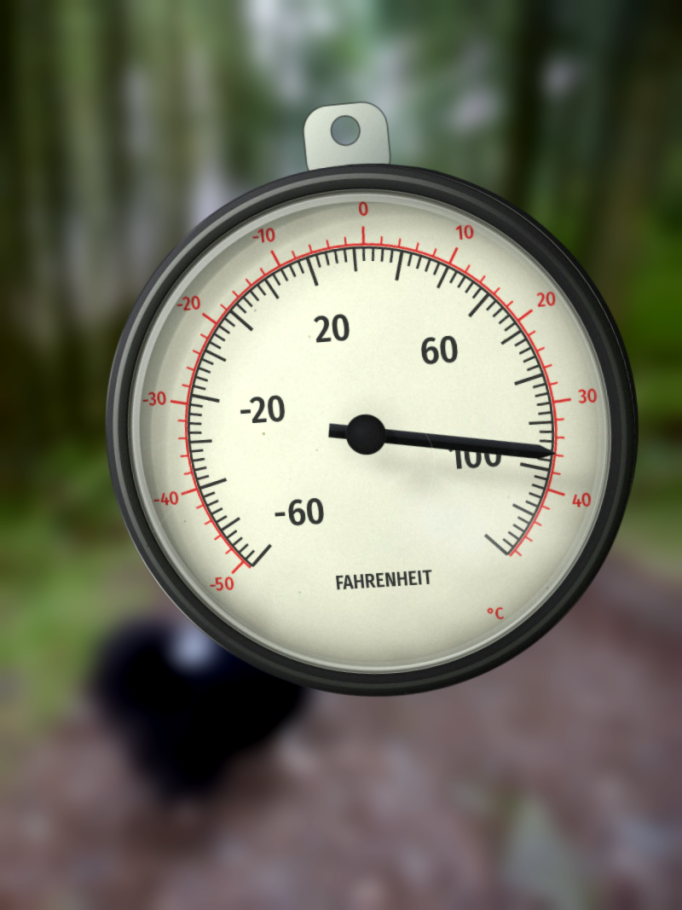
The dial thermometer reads 96
